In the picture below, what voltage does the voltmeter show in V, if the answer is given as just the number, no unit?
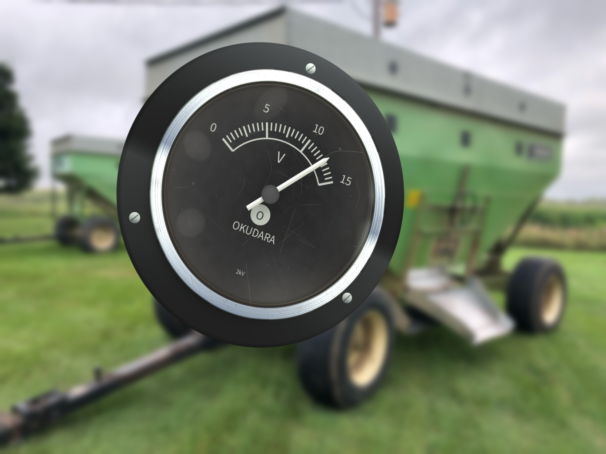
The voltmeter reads 12.5
